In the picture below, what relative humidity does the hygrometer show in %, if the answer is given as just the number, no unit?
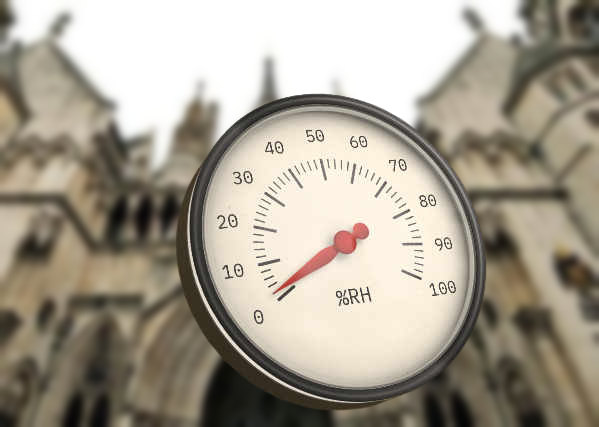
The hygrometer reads 2
